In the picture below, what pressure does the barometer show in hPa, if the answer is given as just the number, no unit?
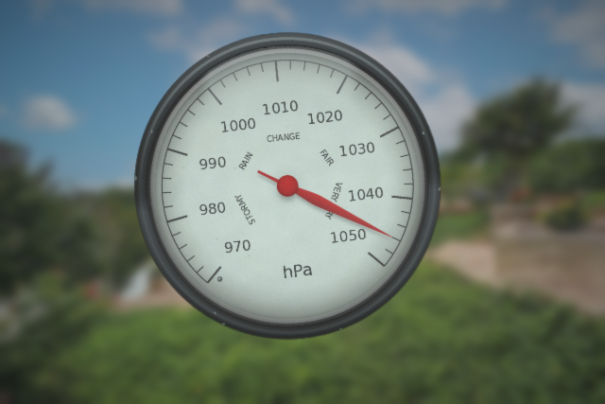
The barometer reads 1046
